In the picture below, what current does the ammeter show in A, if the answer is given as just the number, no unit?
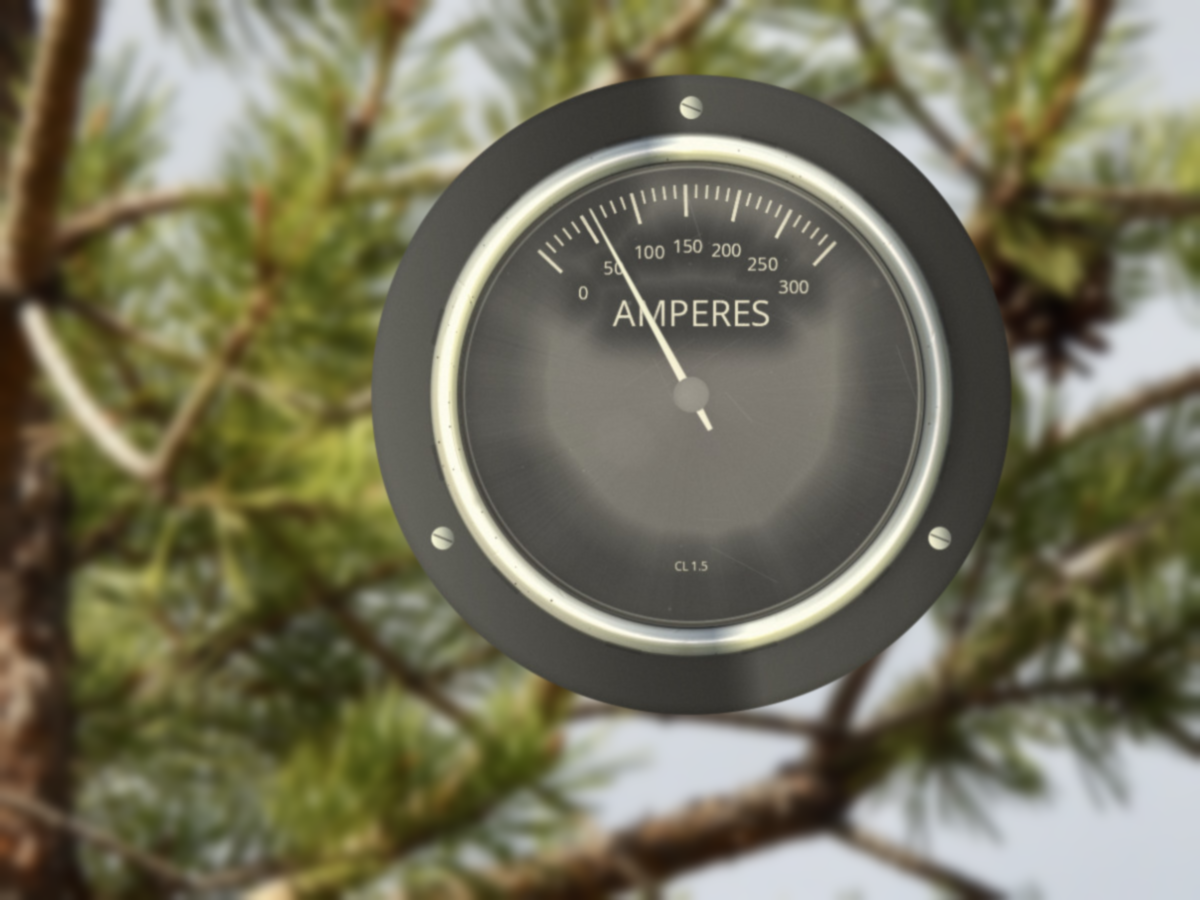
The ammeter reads 60
